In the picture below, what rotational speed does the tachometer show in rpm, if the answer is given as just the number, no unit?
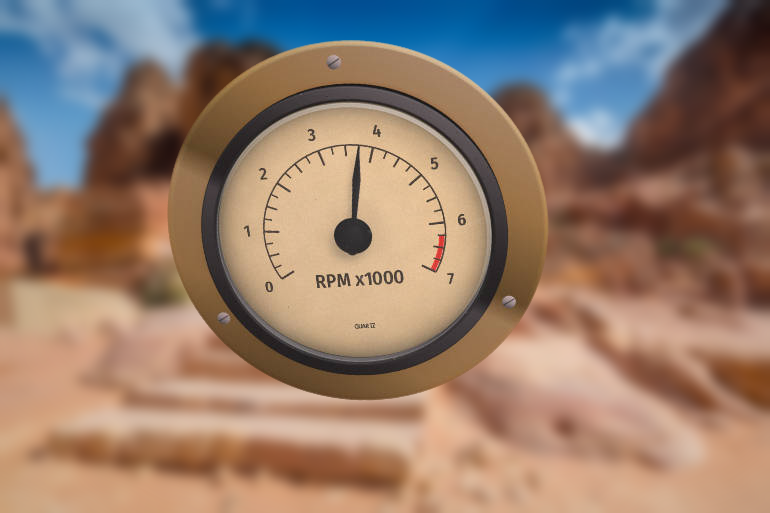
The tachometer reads 3750
